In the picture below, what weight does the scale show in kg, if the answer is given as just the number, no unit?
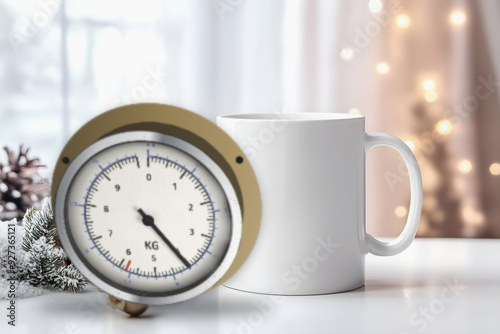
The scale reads 4
